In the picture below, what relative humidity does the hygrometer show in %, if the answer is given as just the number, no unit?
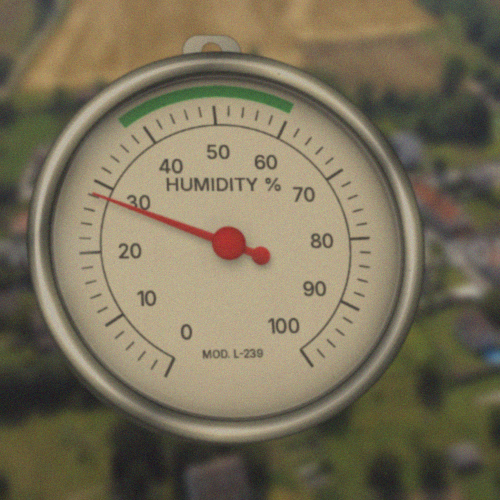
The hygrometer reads 28
